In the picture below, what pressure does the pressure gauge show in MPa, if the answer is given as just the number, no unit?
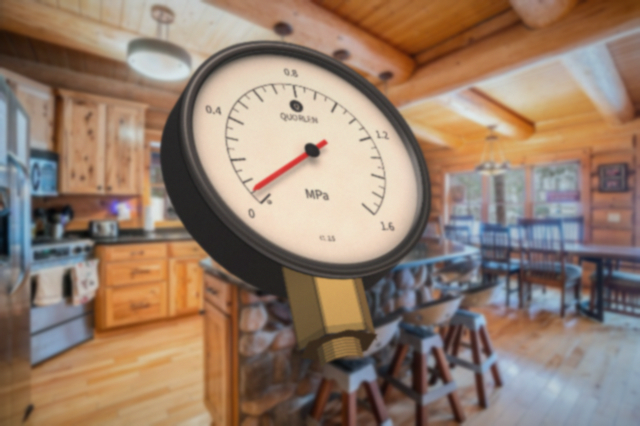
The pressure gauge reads 0.05
